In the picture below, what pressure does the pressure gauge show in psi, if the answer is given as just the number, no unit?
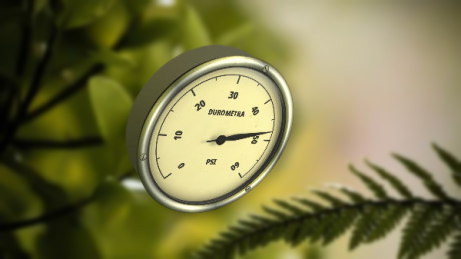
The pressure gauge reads 47.5
